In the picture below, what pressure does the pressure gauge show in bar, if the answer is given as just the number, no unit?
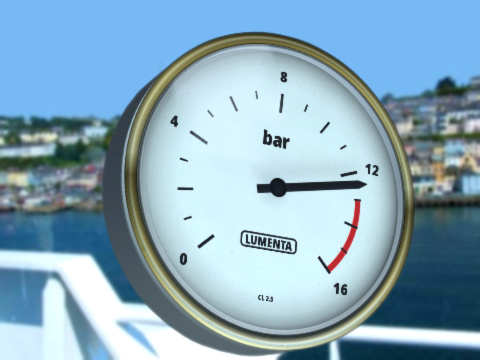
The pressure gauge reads 12.5
